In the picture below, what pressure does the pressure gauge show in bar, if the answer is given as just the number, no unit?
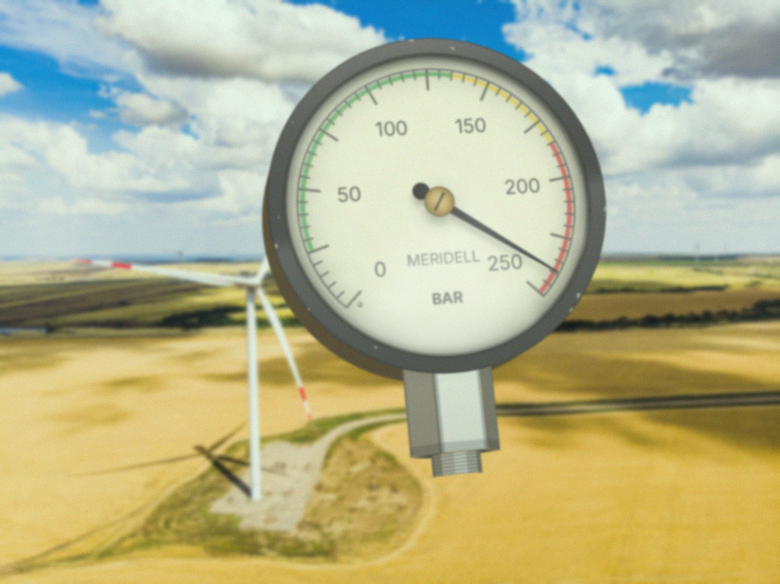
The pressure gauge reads 240
